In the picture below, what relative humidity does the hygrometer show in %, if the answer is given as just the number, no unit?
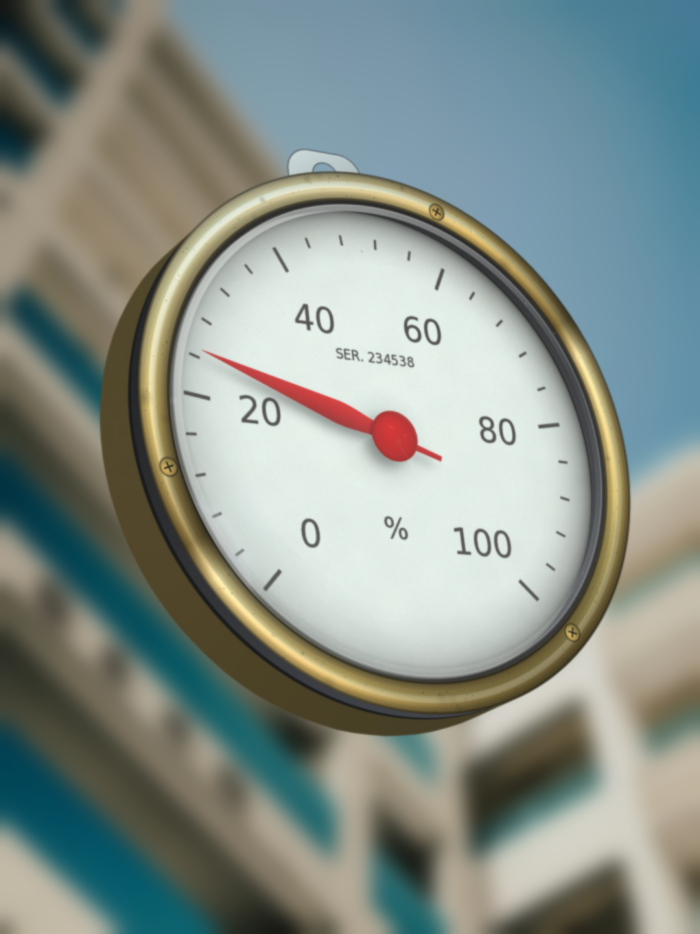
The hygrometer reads 24
